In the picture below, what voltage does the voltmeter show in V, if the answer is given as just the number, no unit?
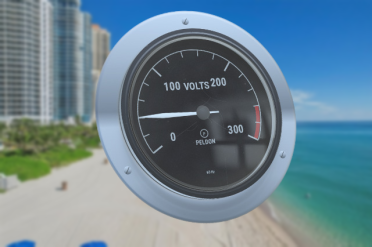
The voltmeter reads 40
